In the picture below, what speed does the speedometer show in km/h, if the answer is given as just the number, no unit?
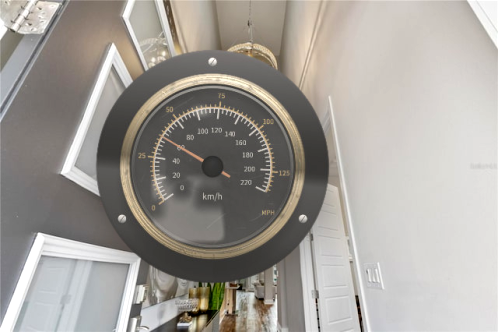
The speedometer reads 60
